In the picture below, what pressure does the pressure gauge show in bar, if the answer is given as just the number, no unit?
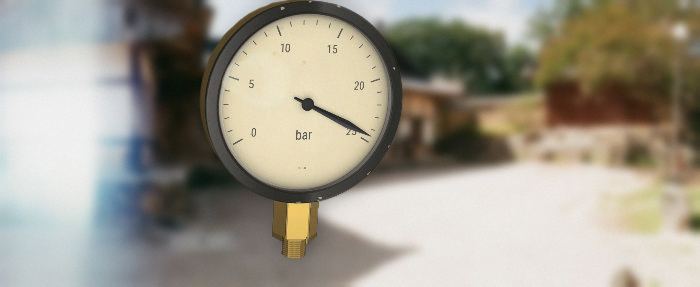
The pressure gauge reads 24.5
